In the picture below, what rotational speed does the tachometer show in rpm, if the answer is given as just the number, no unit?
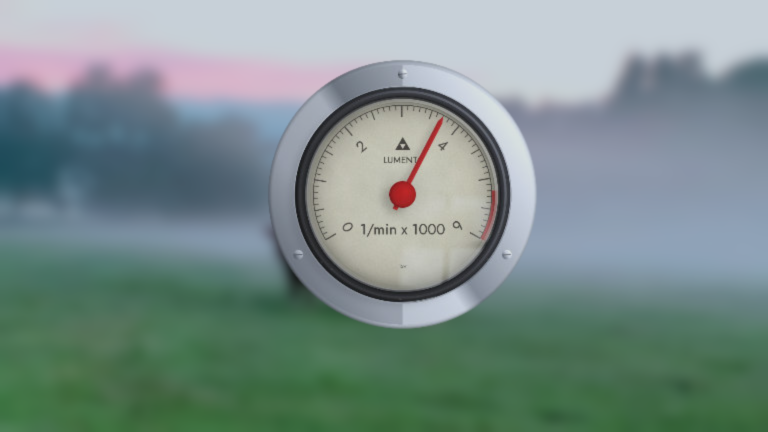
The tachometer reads 3700
